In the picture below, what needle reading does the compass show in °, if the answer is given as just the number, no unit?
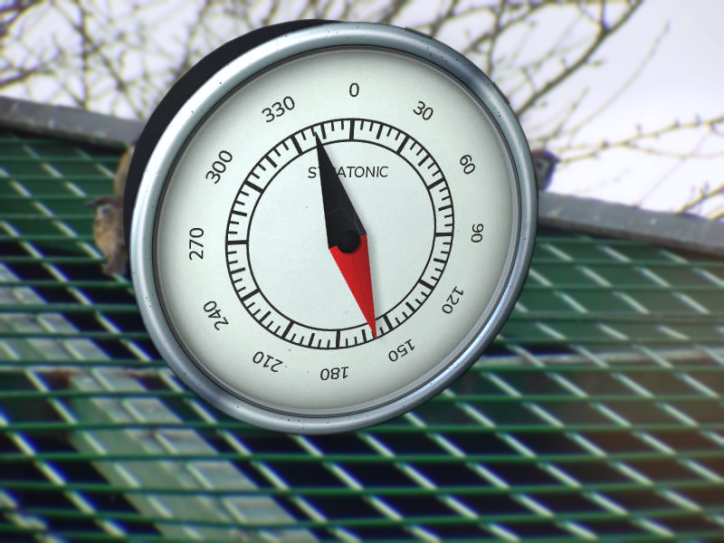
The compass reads 160
